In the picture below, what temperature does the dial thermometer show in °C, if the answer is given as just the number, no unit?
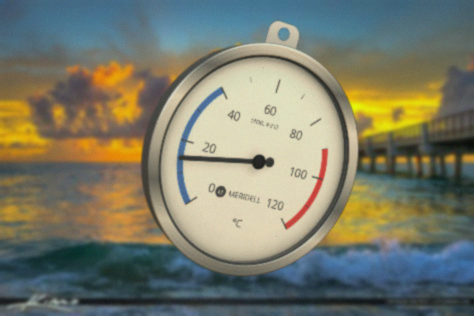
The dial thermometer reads 15
